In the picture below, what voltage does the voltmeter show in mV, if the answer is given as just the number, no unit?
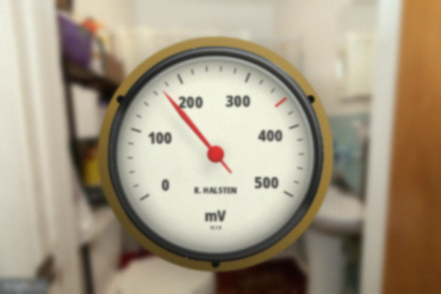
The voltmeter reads 170
